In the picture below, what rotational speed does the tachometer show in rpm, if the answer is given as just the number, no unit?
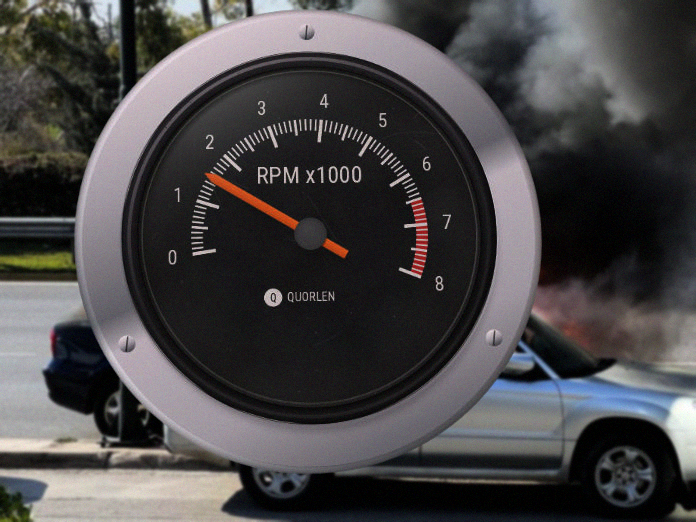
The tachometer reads 1500
